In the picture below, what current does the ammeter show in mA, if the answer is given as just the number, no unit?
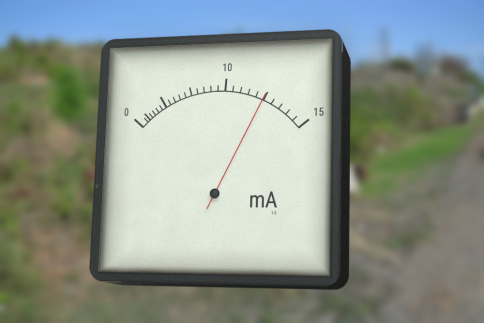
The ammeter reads 12.5
